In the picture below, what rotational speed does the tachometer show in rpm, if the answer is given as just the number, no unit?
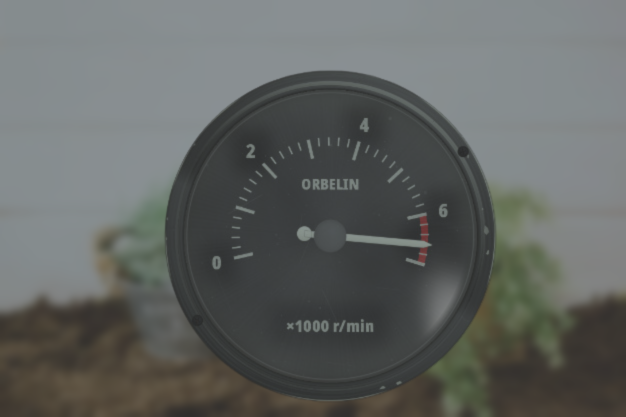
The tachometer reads 6600
